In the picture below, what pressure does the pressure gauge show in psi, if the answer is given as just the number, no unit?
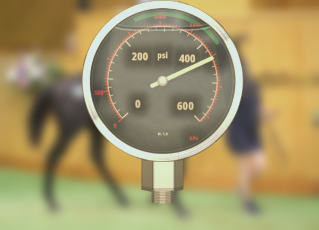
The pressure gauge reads 440
